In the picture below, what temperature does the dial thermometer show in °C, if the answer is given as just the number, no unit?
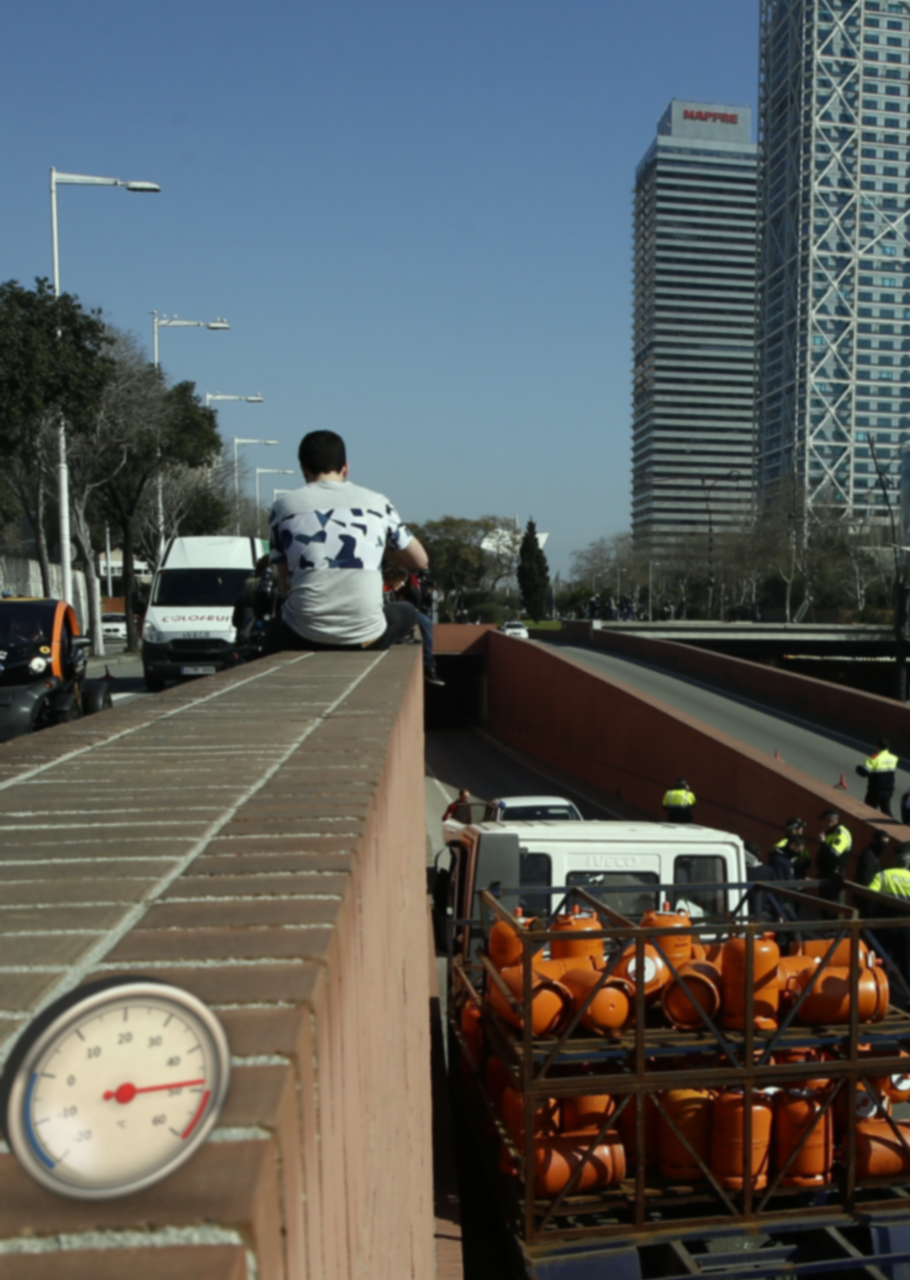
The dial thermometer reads 47.5
